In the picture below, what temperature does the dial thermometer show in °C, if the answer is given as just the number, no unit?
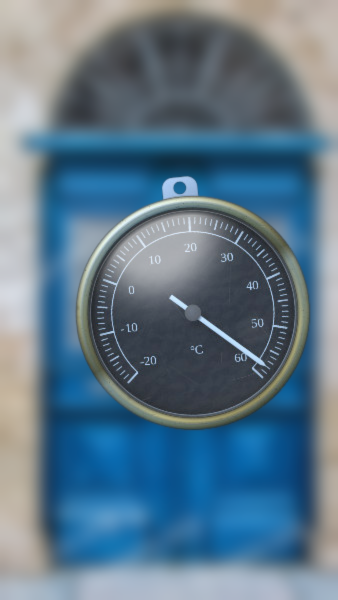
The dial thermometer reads 58
